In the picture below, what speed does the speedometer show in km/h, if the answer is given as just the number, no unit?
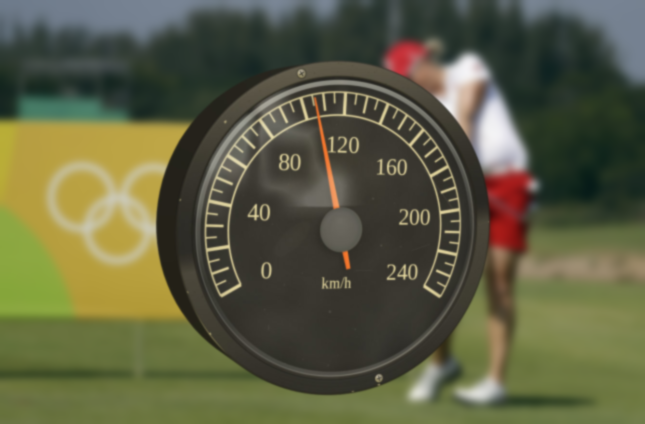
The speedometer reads 105
